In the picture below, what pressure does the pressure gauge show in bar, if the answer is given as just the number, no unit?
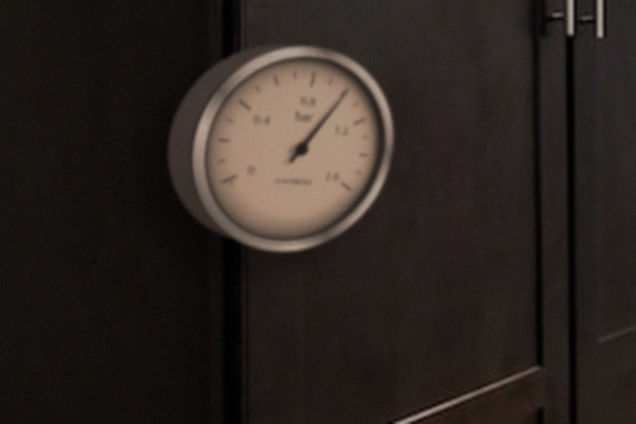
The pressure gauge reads 1
